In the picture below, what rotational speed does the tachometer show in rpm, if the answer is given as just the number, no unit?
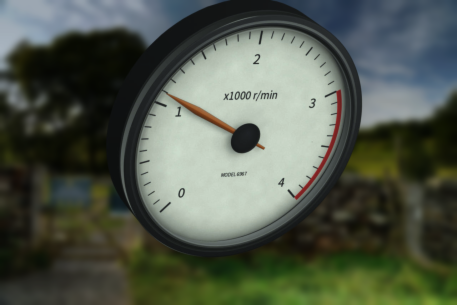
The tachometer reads 1100
